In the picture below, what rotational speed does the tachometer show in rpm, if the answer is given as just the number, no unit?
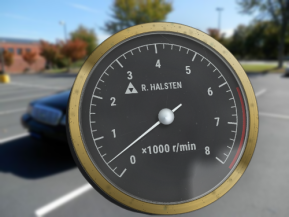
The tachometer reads 400
